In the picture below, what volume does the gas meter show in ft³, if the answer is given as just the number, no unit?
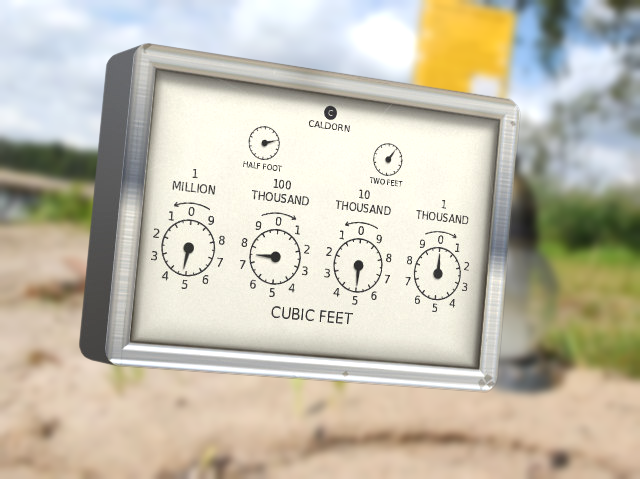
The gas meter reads 475000
